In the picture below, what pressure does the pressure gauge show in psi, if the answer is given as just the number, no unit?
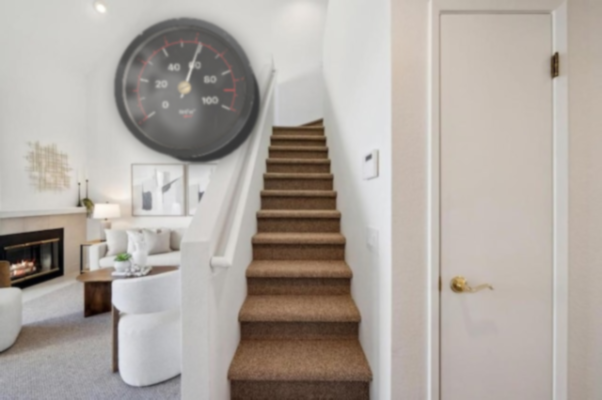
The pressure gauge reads 60
